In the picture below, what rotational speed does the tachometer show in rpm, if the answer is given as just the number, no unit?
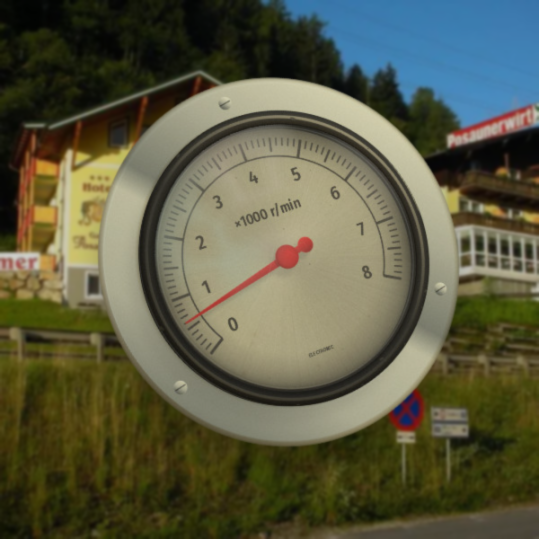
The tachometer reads 600
